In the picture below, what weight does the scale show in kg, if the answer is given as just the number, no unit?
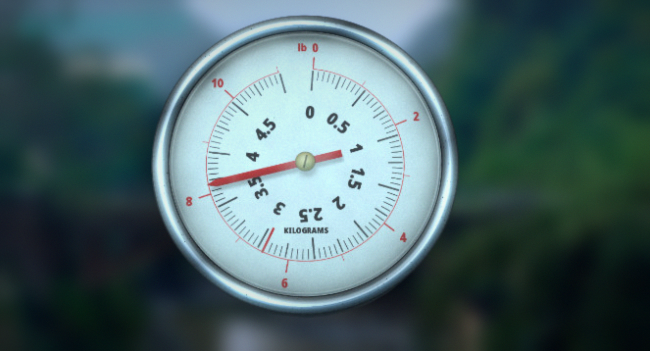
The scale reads 3.7
